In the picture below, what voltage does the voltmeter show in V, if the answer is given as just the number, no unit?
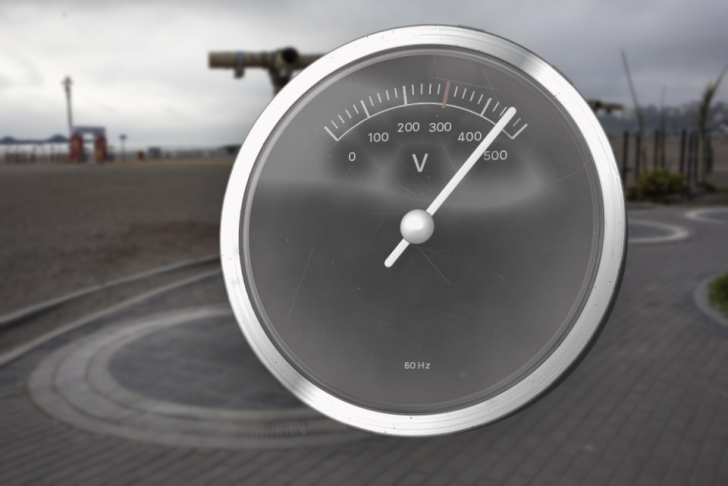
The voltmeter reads 460
